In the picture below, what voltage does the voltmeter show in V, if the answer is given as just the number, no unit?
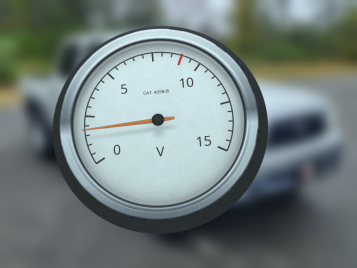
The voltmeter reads 1.75
